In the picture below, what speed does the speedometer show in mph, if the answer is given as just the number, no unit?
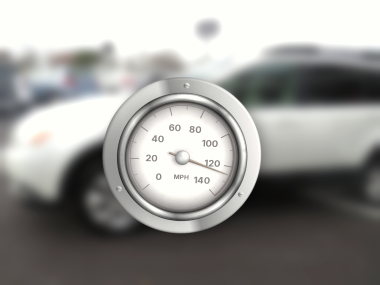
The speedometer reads 125
